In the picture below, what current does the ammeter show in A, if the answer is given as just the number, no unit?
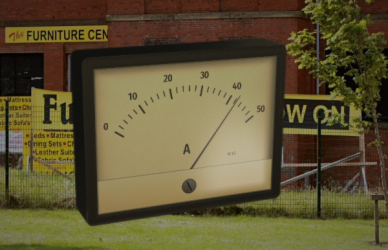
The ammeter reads 42
